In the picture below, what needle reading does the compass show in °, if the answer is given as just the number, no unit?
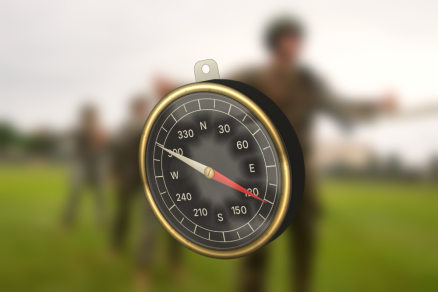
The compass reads 120
